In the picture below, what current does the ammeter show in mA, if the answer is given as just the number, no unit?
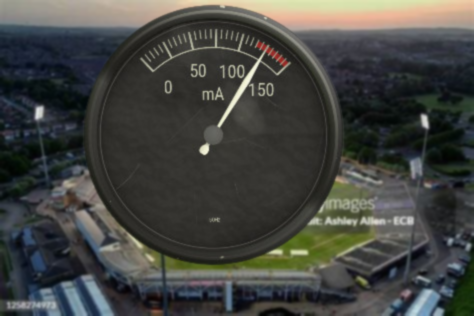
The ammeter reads 125
